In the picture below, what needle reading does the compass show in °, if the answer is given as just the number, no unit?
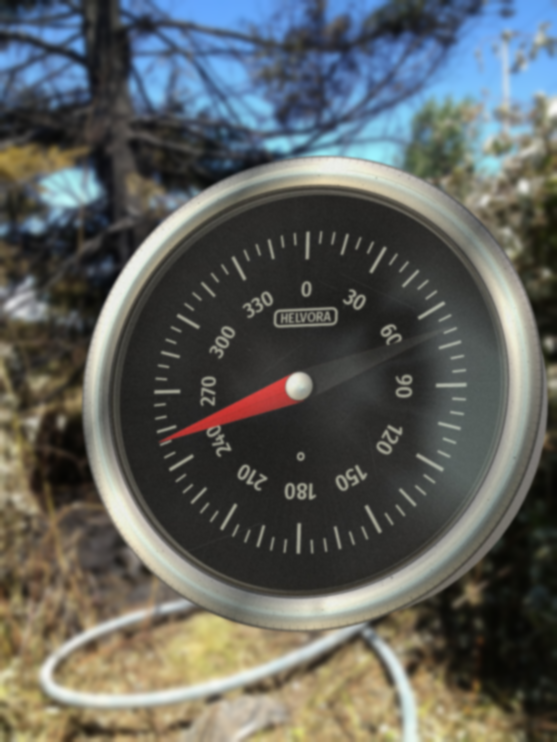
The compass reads 250
